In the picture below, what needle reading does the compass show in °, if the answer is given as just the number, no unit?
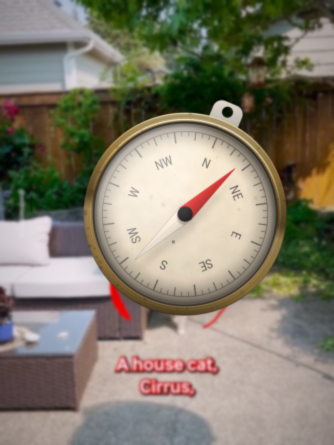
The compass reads 25
